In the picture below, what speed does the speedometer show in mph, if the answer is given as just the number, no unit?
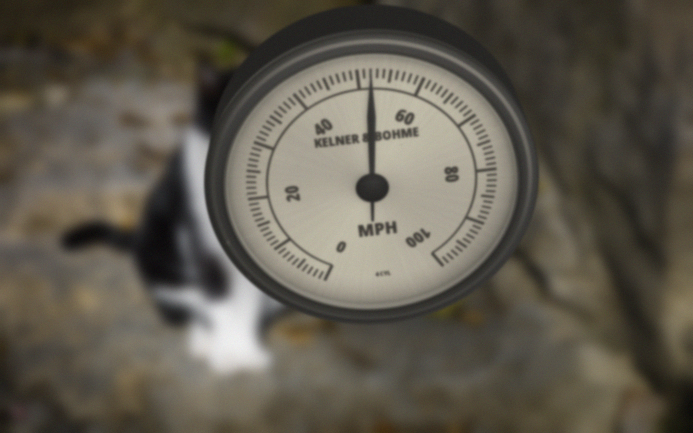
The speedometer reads 52
